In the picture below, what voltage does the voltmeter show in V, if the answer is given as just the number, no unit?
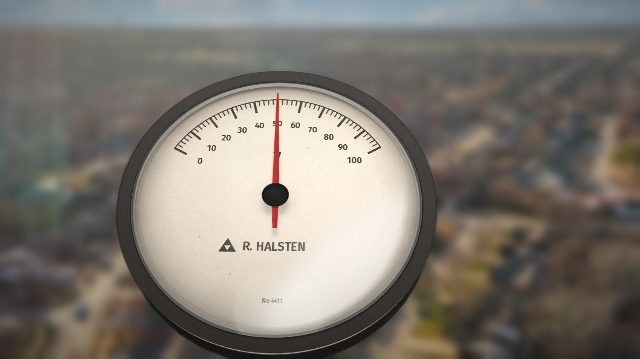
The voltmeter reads 50
